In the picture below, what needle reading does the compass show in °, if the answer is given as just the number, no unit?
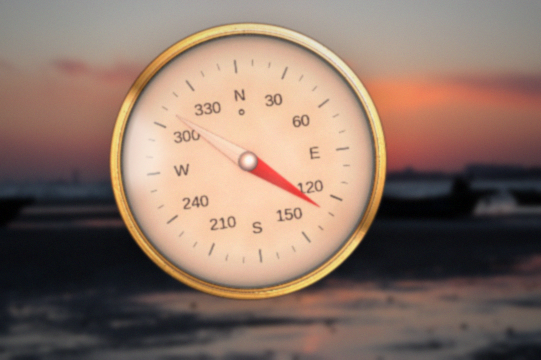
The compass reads 130
